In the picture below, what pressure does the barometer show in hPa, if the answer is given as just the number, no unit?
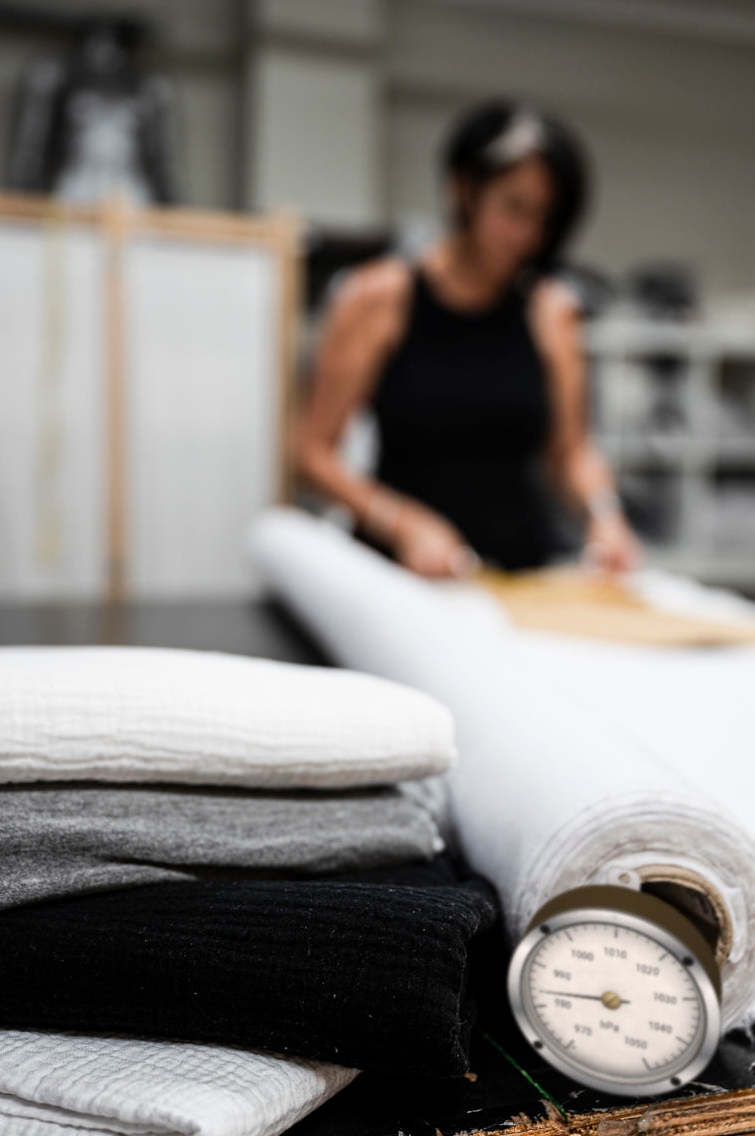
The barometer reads 984
